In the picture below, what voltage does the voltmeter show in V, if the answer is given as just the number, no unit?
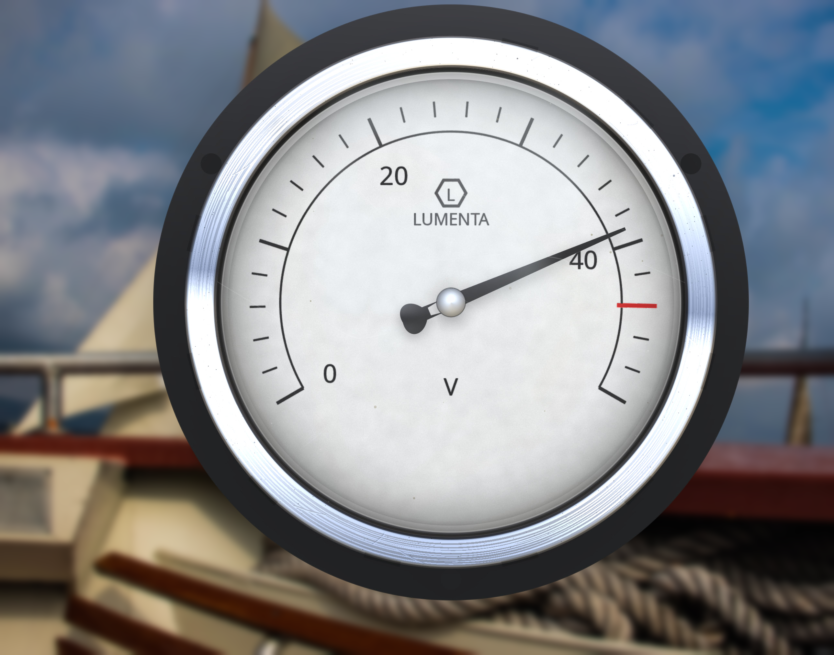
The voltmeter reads 39
